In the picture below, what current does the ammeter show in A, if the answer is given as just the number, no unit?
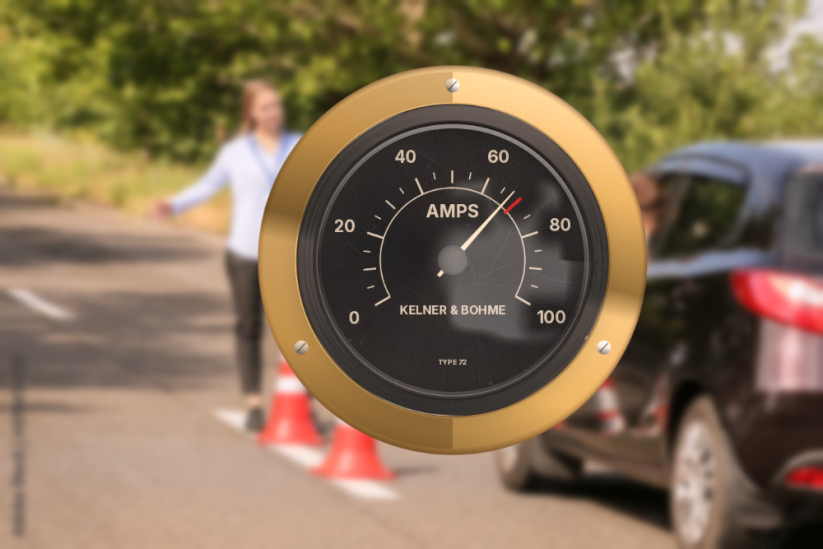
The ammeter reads 67.5
